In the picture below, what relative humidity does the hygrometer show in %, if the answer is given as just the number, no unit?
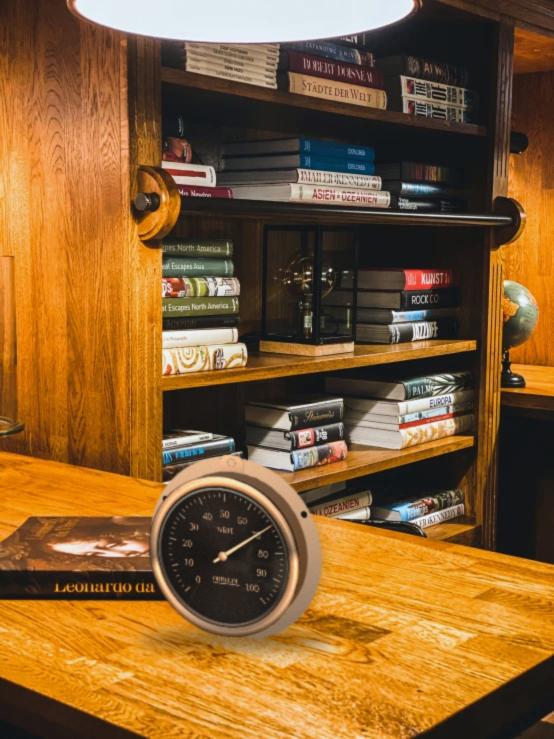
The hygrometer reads 70
